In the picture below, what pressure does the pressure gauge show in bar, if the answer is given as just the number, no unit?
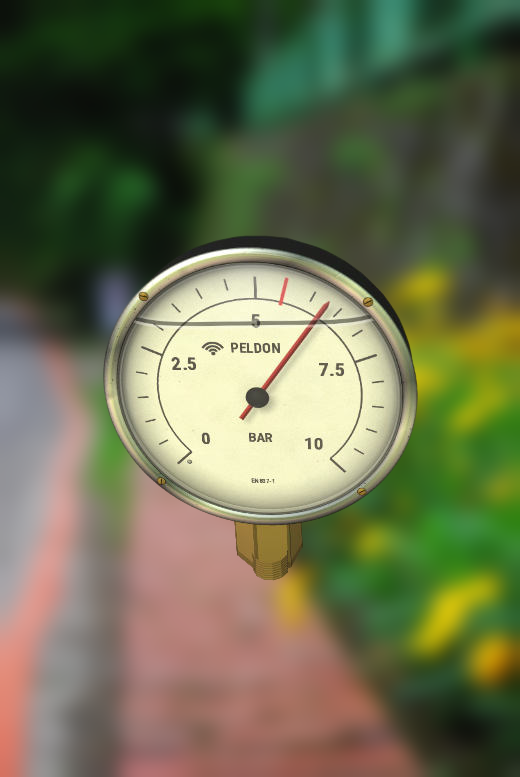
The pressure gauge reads 6.25
